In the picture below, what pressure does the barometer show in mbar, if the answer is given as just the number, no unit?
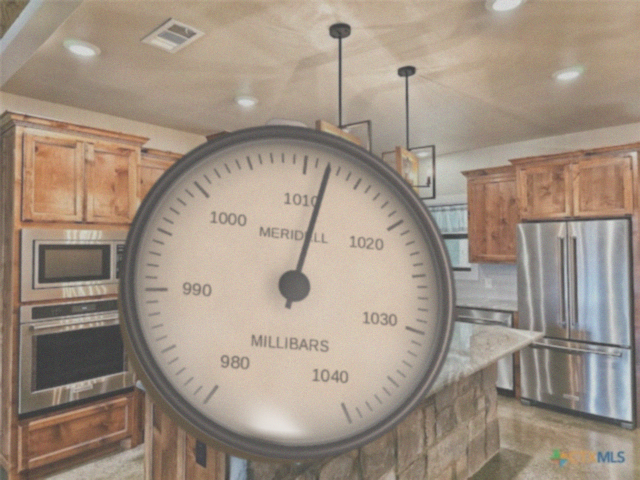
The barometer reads 1012
